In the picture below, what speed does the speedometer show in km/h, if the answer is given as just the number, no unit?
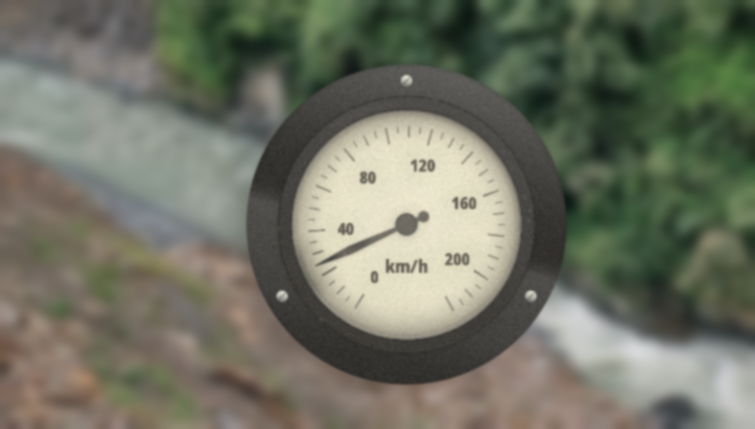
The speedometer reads 25
